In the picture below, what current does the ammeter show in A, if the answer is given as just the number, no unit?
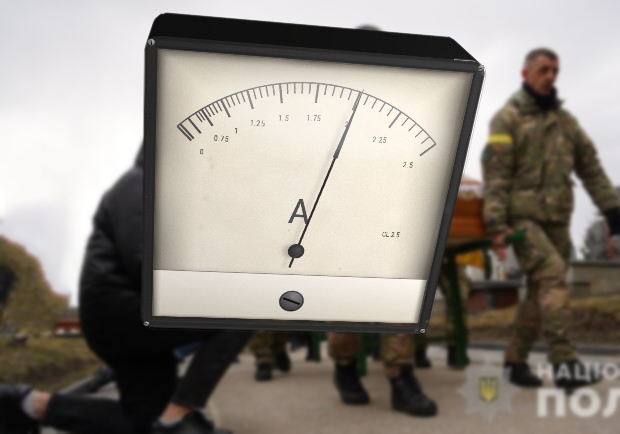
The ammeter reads 2
